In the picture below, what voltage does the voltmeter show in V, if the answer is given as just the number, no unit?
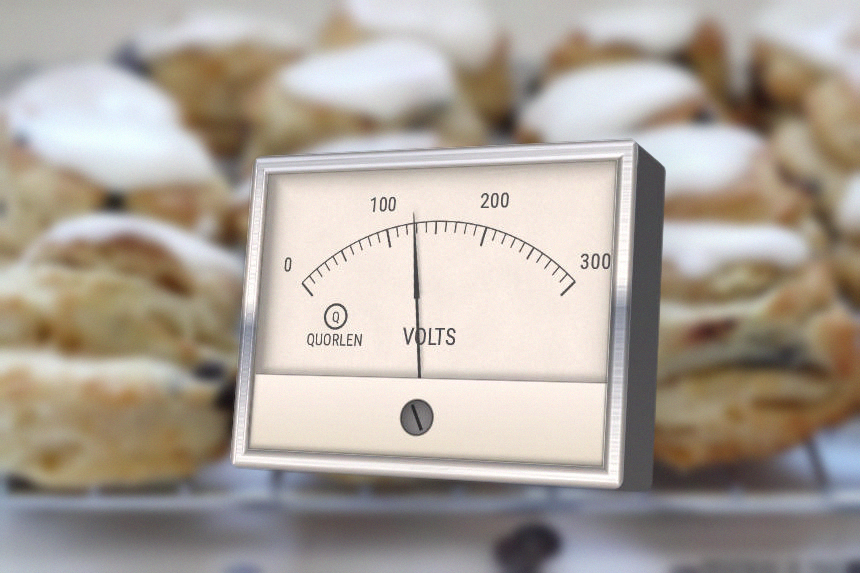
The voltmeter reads 130
